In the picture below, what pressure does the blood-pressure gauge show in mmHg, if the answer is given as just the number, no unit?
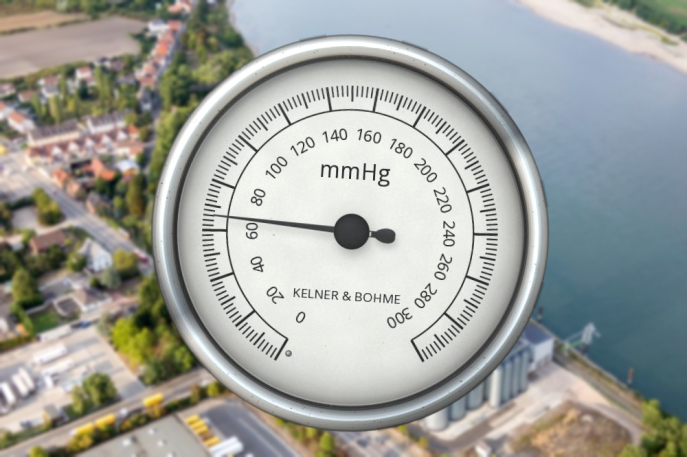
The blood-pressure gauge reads 66
